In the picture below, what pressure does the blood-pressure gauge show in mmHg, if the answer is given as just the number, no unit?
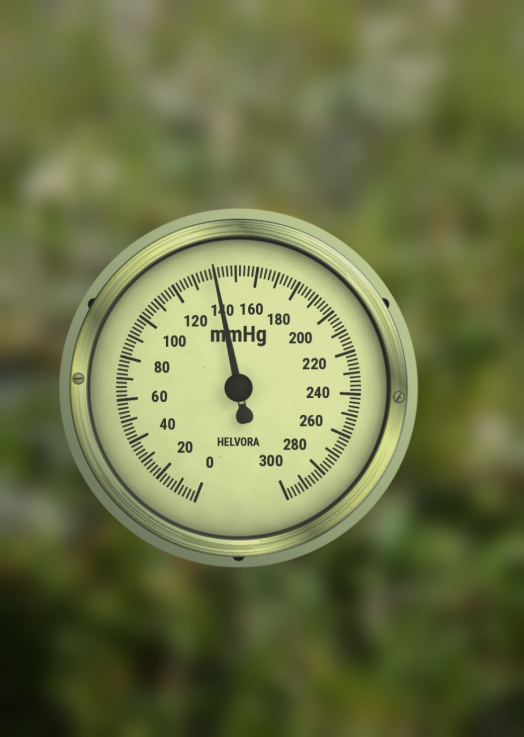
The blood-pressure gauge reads 140
